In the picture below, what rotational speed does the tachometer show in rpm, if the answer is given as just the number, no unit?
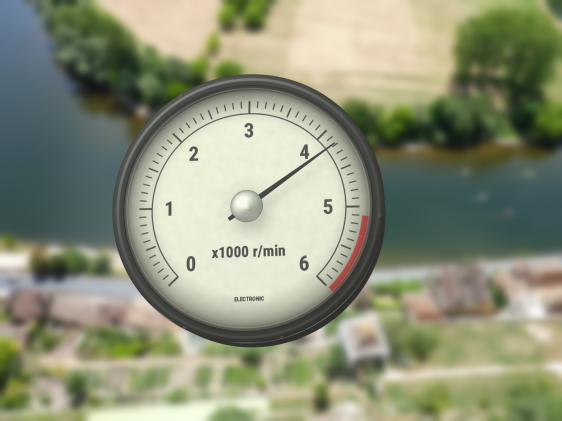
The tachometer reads 4200
